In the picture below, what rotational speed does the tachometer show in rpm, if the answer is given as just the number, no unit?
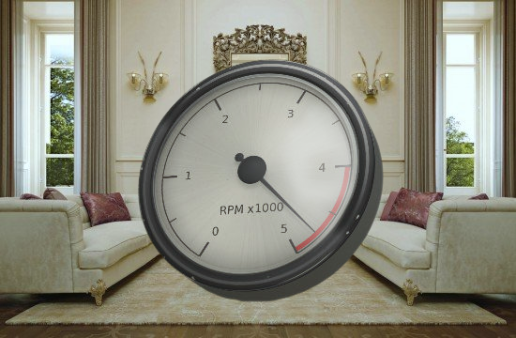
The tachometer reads 4750
